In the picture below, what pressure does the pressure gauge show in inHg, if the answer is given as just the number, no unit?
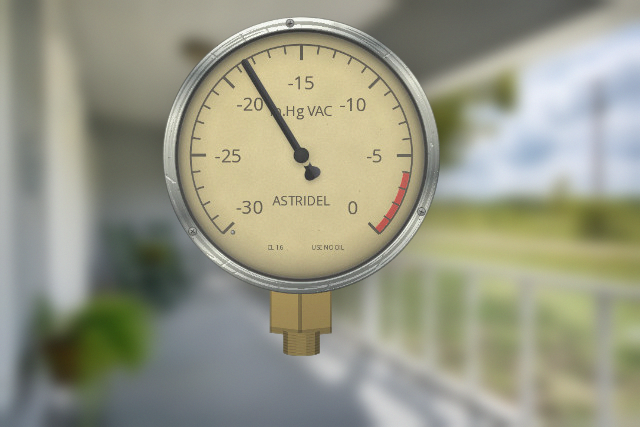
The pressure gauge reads -18.5
